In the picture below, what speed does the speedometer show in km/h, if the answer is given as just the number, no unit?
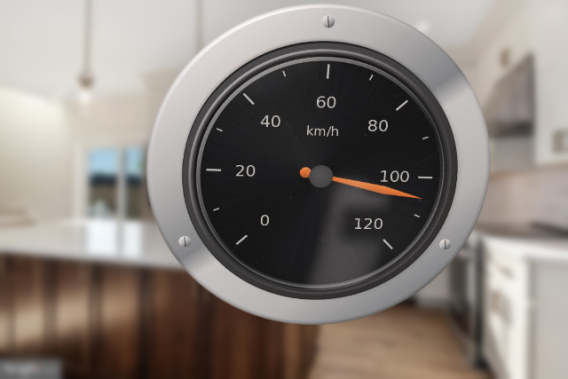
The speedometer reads 105
